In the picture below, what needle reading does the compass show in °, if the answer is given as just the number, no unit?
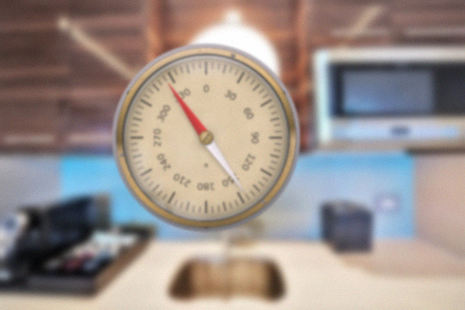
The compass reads 325
